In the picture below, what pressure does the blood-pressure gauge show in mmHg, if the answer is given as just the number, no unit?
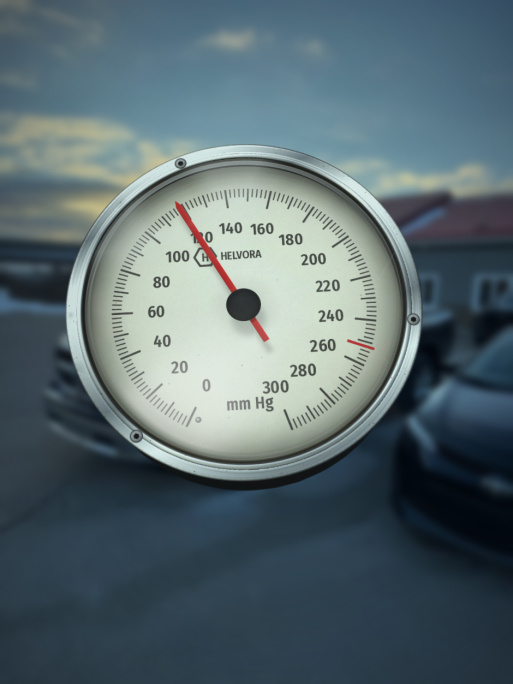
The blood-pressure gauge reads 118
